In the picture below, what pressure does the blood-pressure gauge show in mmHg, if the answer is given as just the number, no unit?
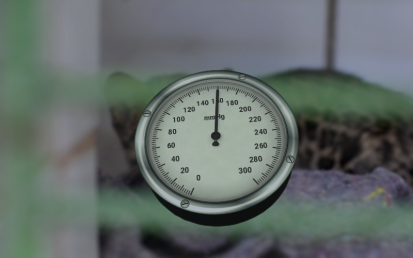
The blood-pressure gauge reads 160
